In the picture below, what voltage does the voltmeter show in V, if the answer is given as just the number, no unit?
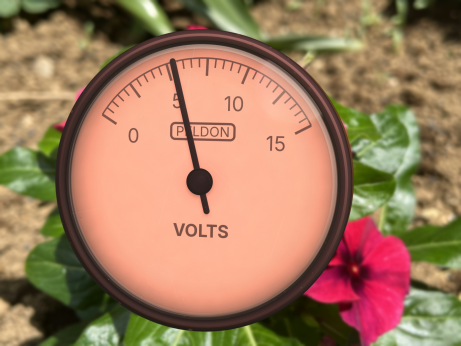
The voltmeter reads 5.5
